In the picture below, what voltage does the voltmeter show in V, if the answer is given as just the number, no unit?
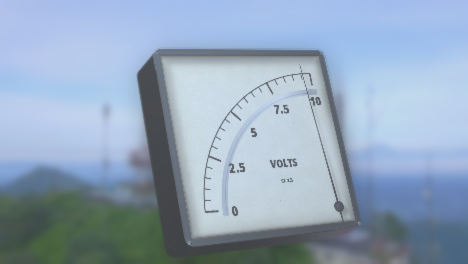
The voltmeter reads 9.5
